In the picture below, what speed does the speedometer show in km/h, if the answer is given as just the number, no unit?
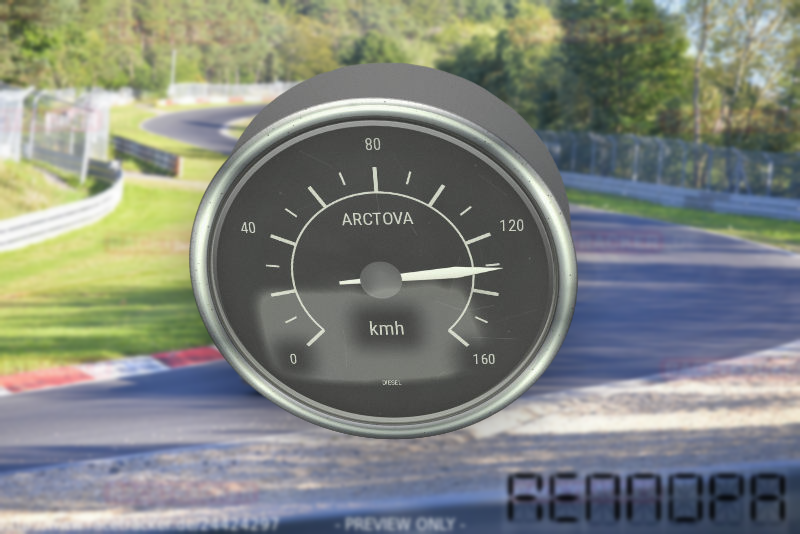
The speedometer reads 130
